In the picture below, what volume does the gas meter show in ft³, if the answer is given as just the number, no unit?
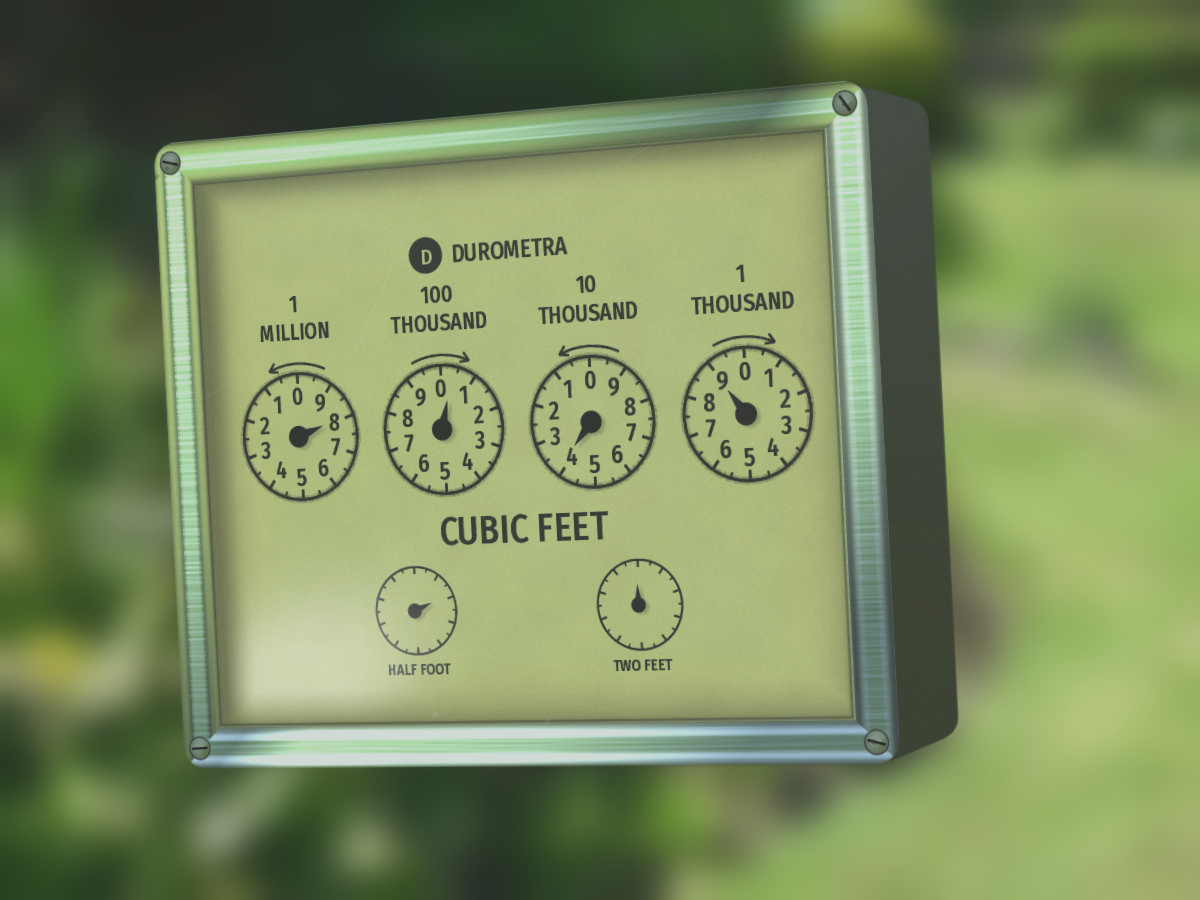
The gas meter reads 803900
